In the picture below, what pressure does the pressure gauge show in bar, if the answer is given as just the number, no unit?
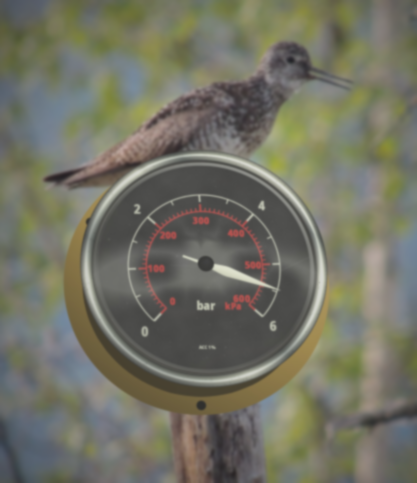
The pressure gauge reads 5.5
